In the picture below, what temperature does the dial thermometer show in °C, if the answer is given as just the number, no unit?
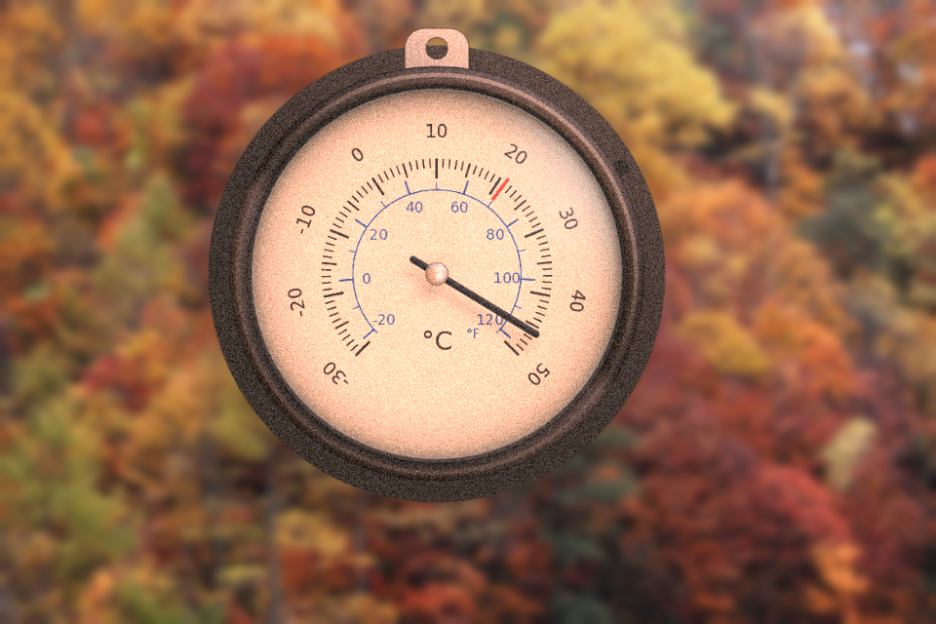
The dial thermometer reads 46
